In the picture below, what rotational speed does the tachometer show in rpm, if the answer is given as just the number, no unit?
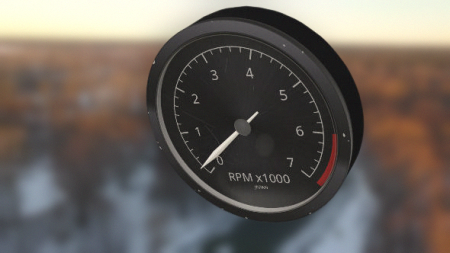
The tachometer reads 200
